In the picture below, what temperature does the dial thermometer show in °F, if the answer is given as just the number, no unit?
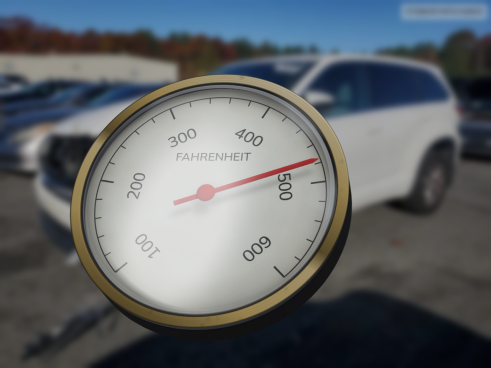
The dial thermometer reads 480
